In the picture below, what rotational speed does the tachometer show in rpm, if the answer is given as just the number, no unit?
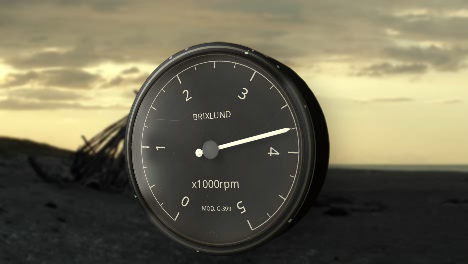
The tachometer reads 3750
